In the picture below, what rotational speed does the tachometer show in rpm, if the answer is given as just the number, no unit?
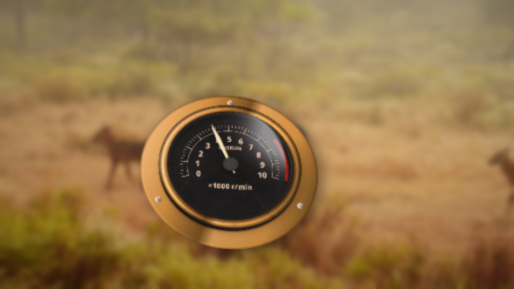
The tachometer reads 4000
